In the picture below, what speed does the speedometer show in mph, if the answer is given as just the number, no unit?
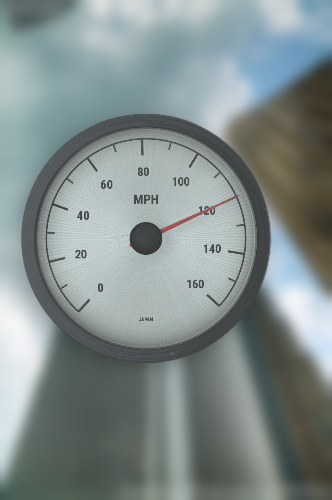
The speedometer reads 120
